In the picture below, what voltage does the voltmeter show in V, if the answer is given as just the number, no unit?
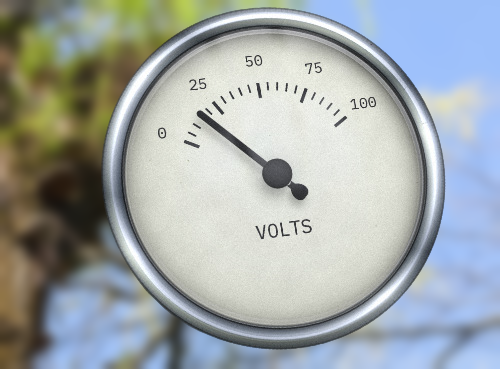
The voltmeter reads 15
